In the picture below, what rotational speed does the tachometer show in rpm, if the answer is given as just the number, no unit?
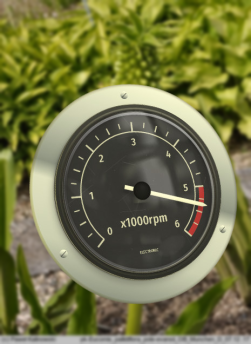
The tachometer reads 5375
